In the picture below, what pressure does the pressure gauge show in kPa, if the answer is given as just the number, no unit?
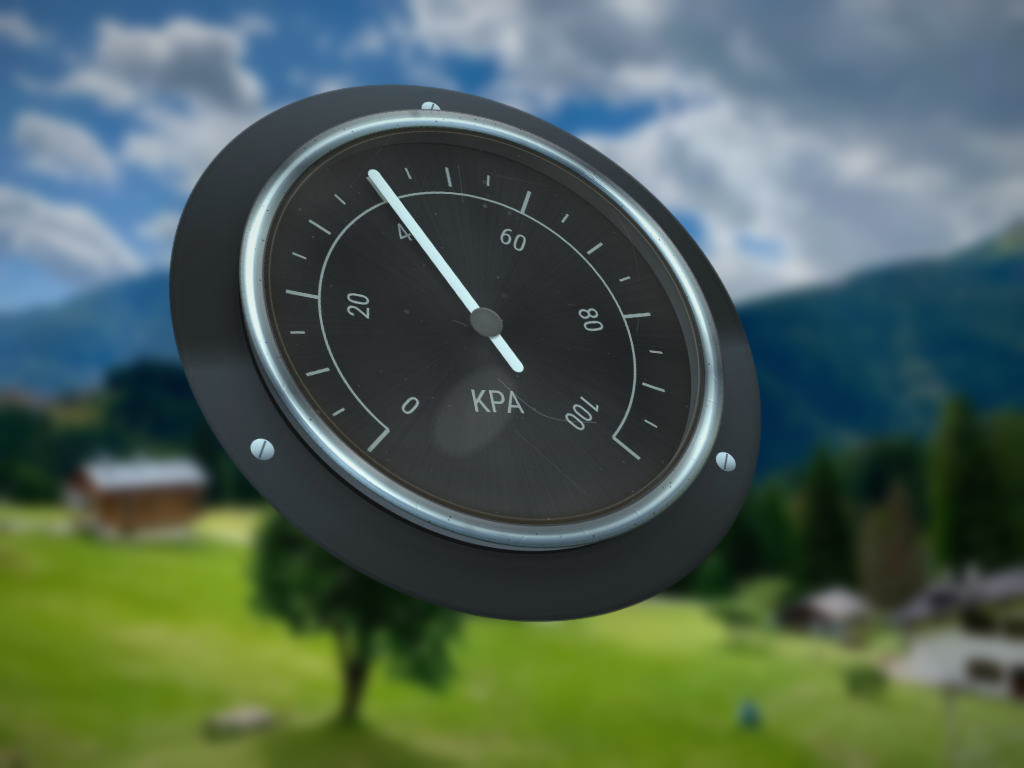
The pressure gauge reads 40
